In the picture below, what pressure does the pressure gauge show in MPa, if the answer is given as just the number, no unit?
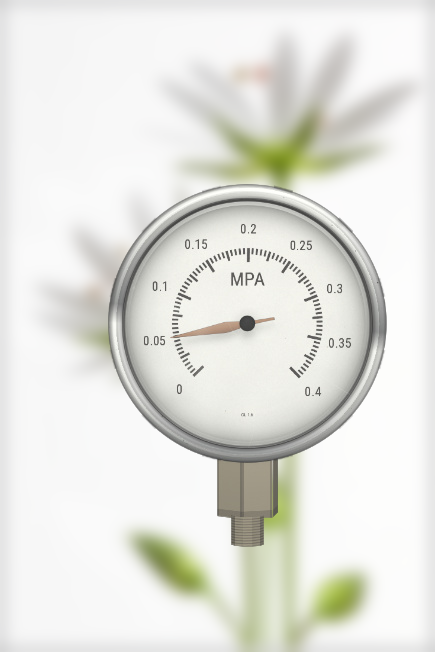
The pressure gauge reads 0.05
